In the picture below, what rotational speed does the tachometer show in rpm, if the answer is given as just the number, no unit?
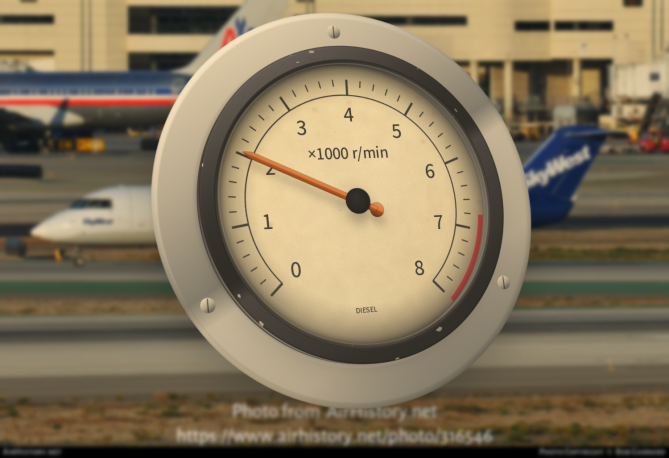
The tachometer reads 2000
